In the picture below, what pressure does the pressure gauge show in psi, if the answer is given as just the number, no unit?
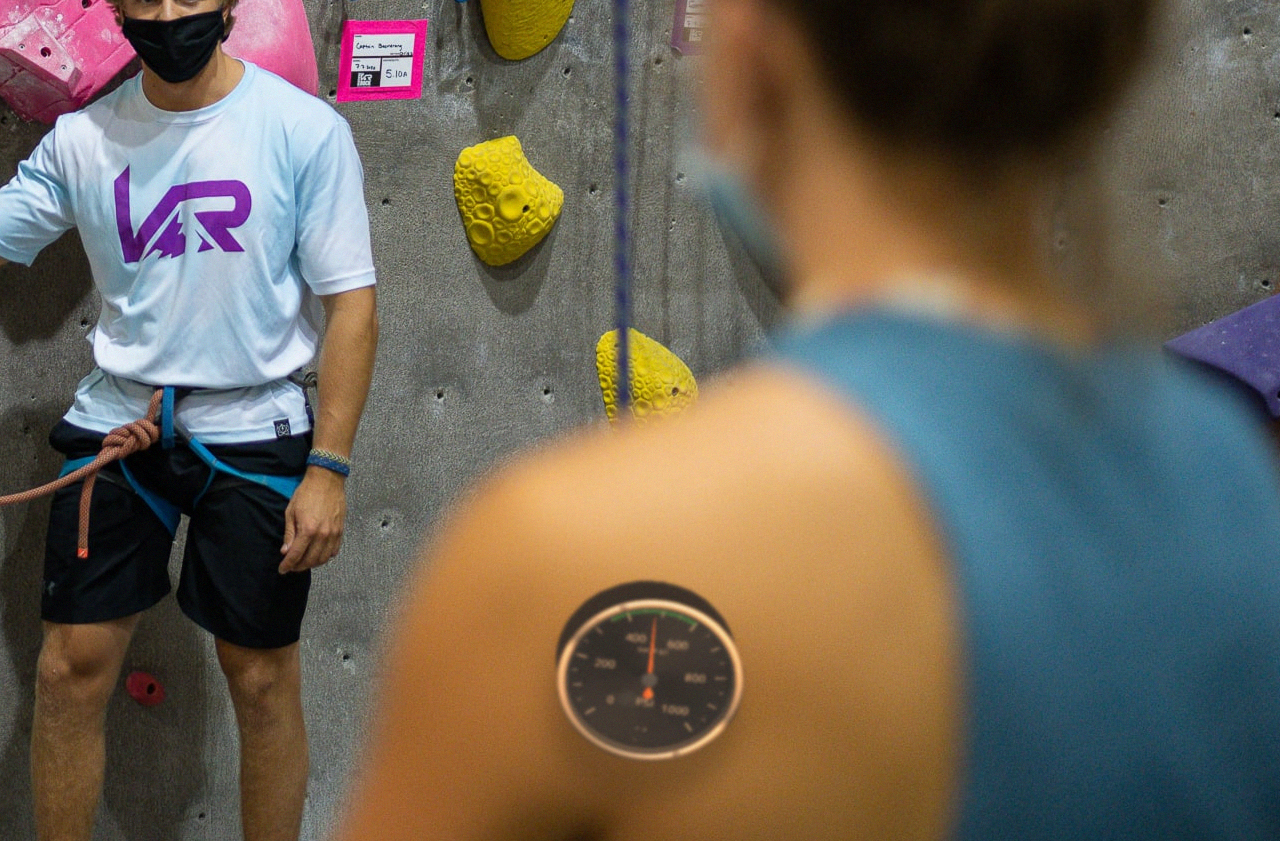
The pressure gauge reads 475
